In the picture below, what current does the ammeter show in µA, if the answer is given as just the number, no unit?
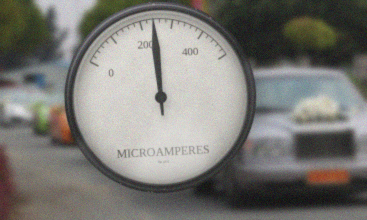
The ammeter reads 240
